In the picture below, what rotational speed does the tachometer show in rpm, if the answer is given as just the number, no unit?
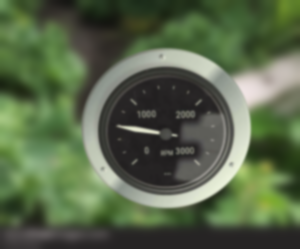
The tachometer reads 600
